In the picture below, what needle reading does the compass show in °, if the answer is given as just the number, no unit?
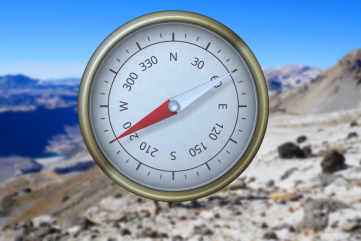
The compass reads 240
